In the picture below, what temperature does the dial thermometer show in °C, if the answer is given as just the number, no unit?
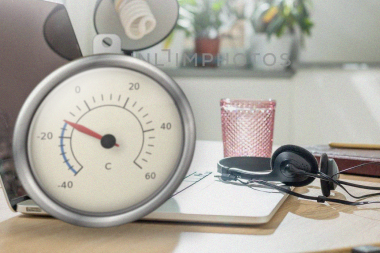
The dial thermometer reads -12
